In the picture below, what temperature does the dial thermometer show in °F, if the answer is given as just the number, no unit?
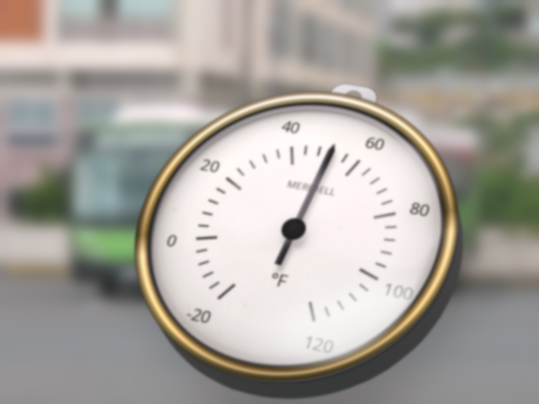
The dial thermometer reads 52
